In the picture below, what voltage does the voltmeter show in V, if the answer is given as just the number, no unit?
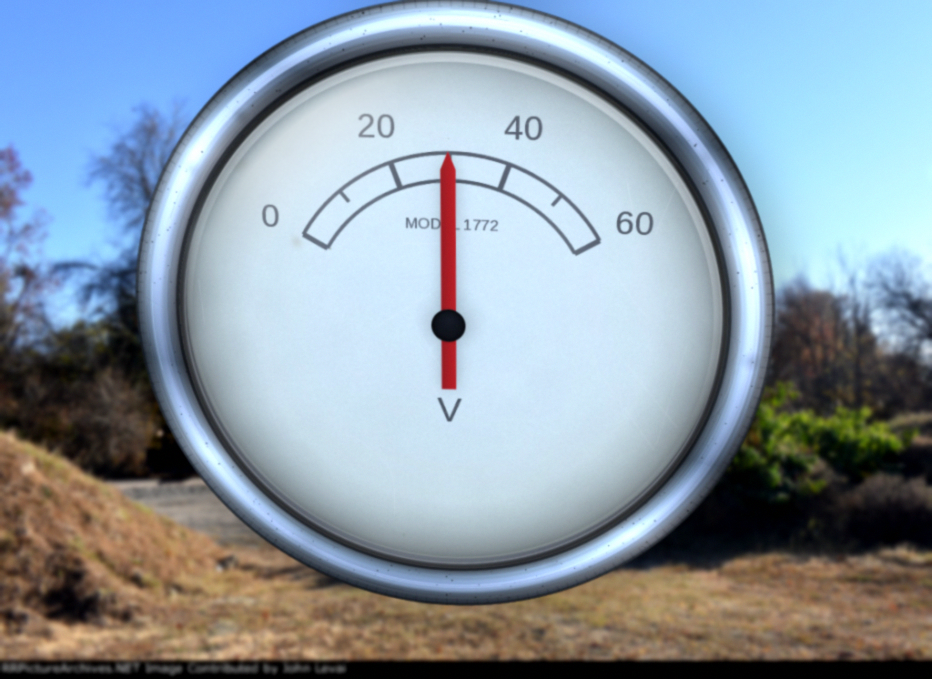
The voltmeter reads 30
